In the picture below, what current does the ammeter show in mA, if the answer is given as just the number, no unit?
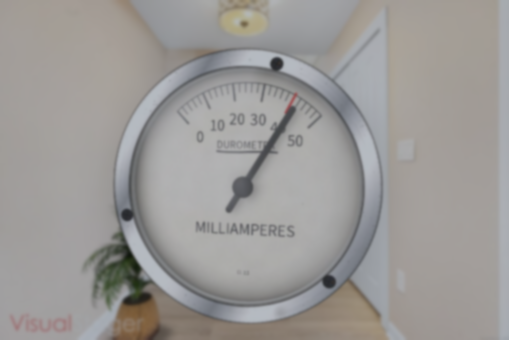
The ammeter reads 42
